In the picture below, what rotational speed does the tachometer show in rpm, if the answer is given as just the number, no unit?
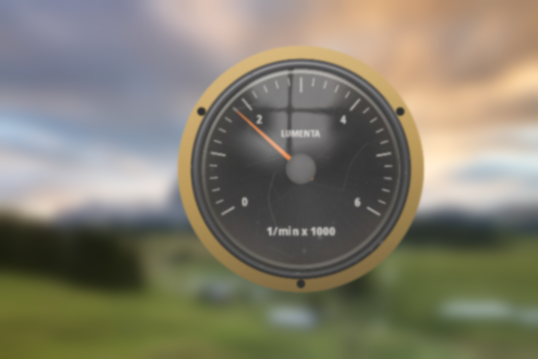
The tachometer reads 1800
